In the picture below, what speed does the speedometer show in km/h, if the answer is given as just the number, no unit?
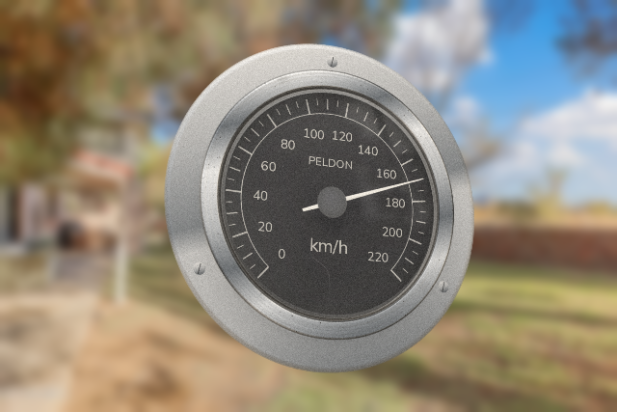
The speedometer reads 170
